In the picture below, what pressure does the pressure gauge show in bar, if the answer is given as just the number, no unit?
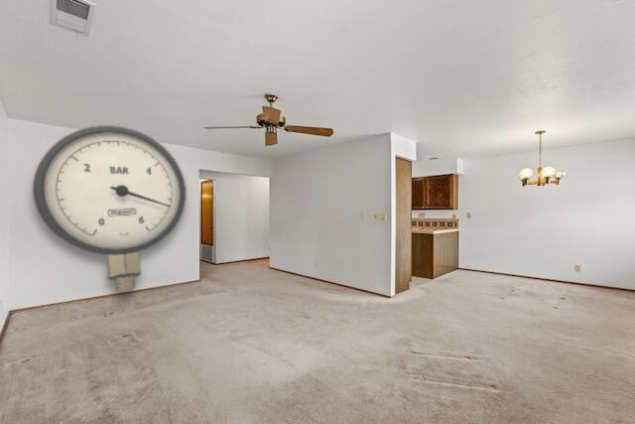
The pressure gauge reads 5.2
